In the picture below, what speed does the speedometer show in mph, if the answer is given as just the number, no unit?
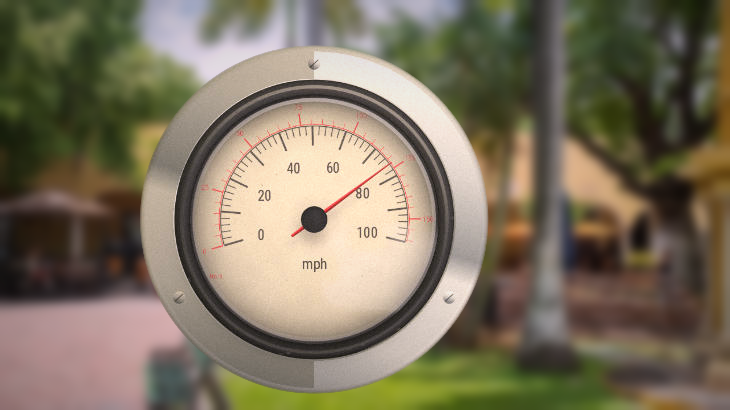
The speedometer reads 76
